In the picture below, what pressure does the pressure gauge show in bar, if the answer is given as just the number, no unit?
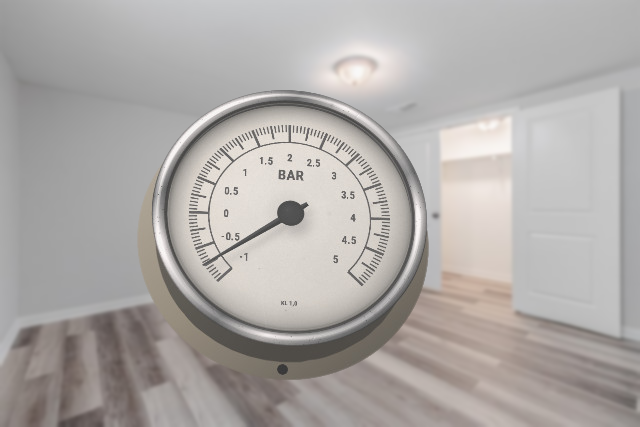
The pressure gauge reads -0.75
